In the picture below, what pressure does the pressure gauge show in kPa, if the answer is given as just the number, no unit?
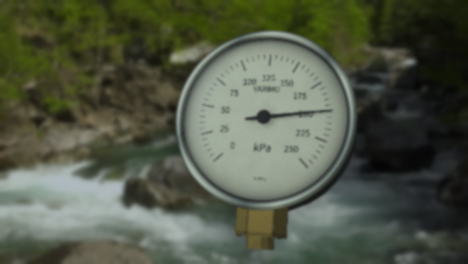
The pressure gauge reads 200
